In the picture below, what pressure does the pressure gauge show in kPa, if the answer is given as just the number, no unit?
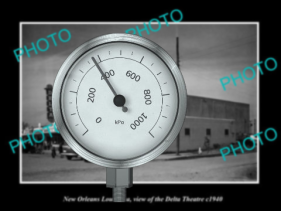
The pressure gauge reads 375
